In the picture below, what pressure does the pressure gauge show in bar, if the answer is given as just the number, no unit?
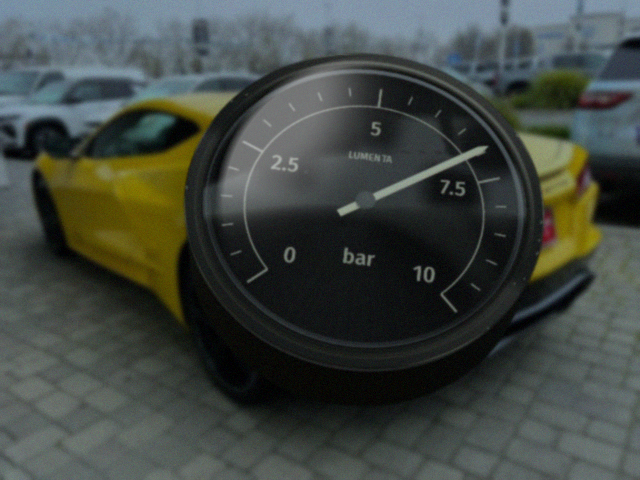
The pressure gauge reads 7
